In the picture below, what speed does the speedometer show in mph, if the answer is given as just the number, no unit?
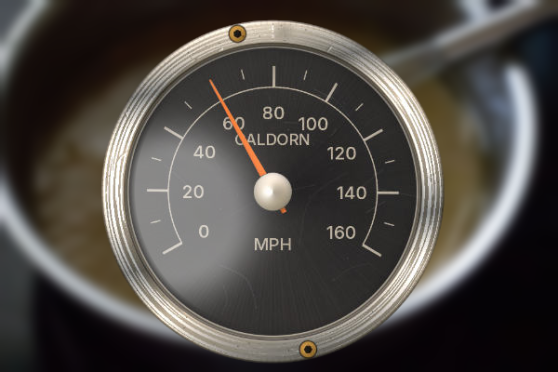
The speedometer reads 60
